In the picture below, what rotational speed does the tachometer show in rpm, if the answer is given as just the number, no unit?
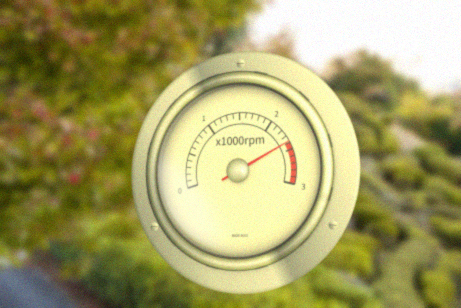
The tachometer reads 2400
